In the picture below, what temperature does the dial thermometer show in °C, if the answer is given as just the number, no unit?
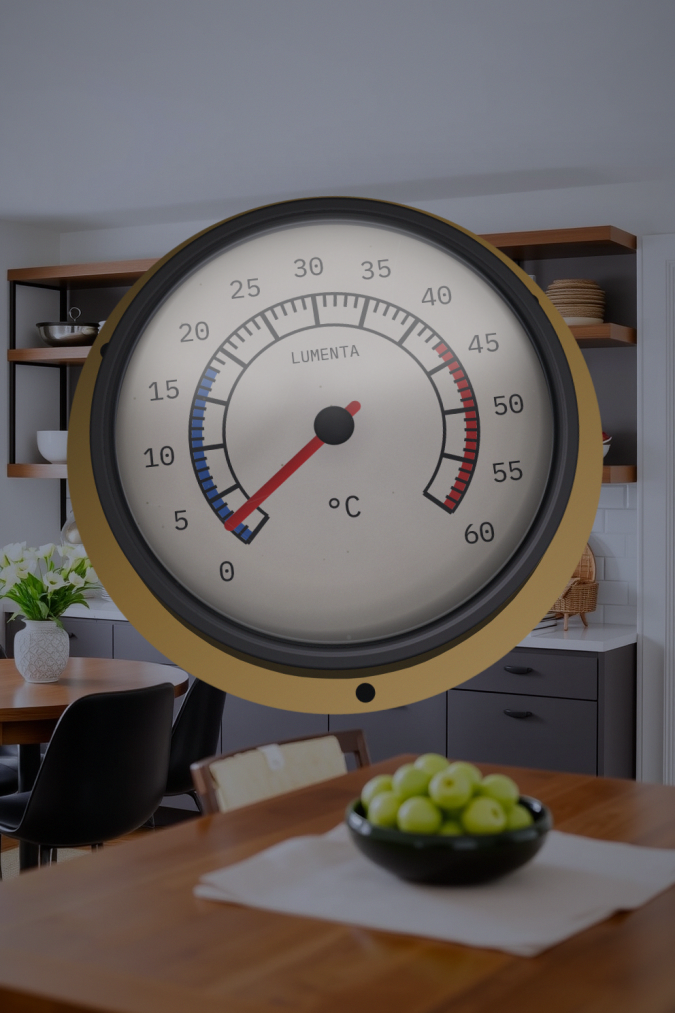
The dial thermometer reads 2
